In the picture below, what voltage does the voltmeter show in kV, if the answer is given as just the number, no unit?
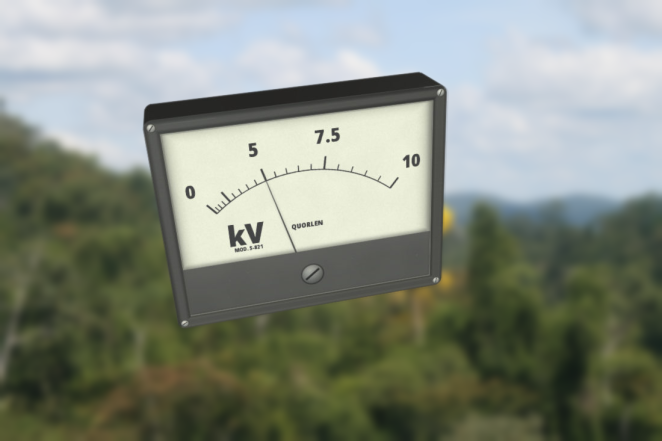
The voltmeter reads 5
